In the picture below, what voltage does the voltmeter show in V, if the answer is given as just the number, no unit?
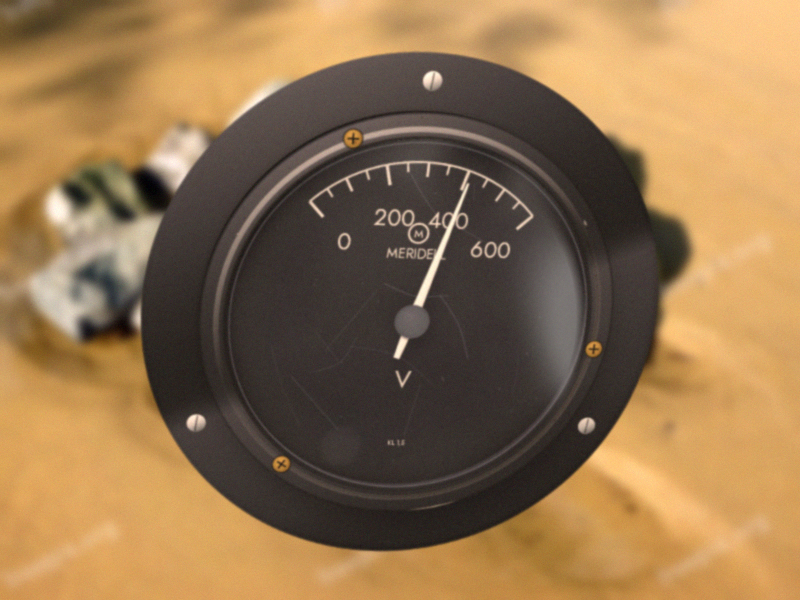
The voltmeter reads 400
